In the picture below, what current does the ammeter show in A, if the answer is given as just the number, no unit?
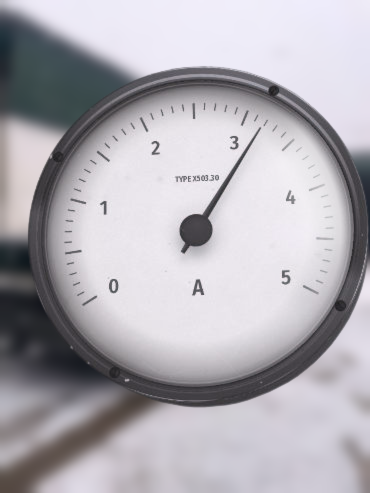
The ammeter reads 3.2
